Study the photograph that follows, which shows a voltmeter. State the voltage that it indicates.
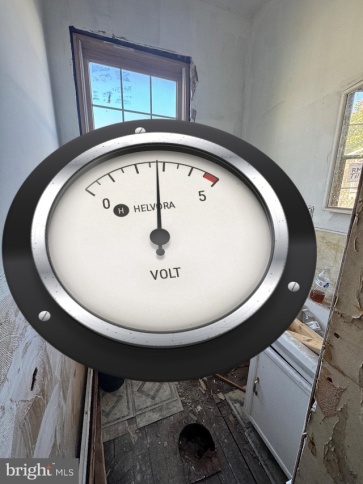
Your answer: 2.75 V
